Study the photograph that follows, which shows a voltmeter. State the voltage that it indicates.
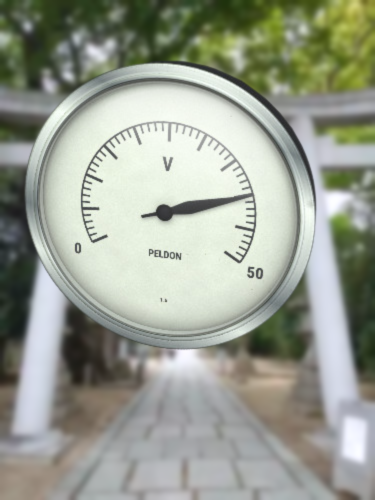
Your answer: 40 V
